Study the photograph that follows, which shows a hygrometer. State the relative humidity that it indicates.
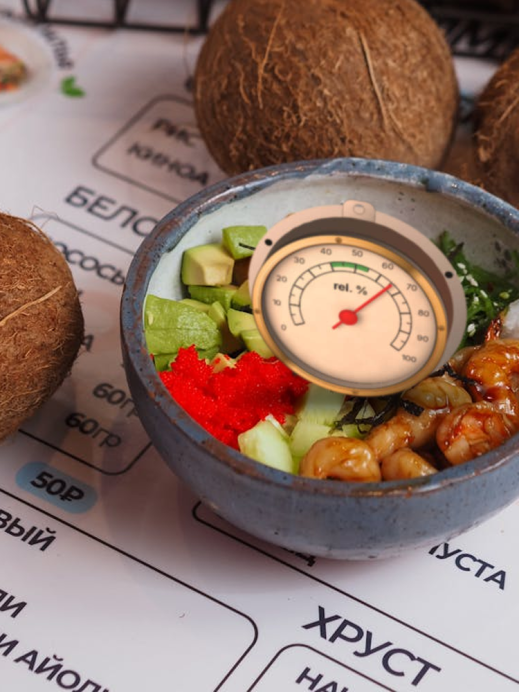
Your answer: 65 %
